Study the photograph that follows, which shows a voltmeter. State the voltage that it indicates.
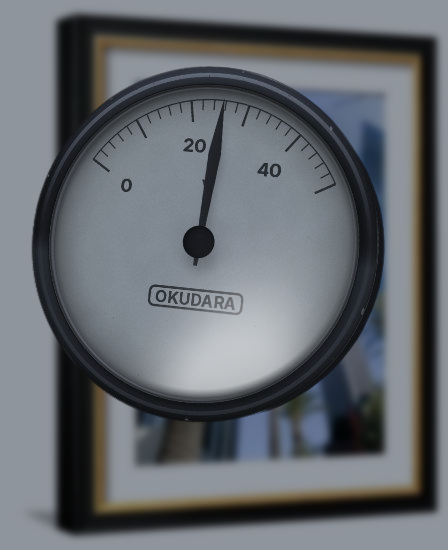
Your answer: 26 V
